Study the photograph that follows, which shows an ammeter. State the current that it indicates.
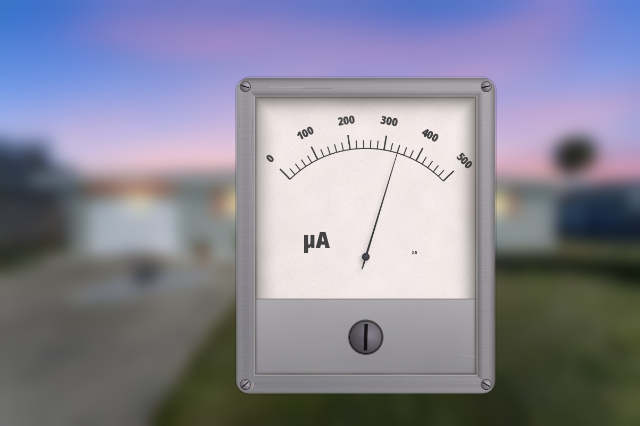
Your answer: 340 µA
